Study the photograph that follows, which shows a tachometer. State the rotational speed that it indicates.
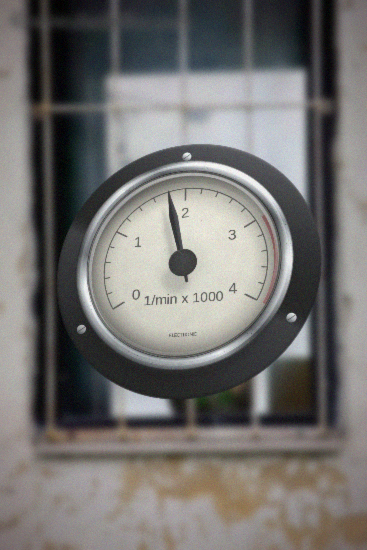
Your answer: 1800 rpm
